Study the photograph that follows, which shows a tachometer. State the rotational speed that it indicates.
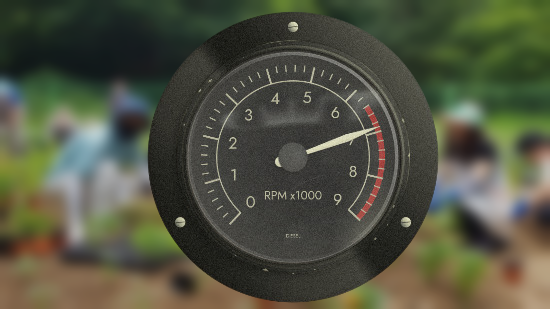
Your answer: 6900 rpm
